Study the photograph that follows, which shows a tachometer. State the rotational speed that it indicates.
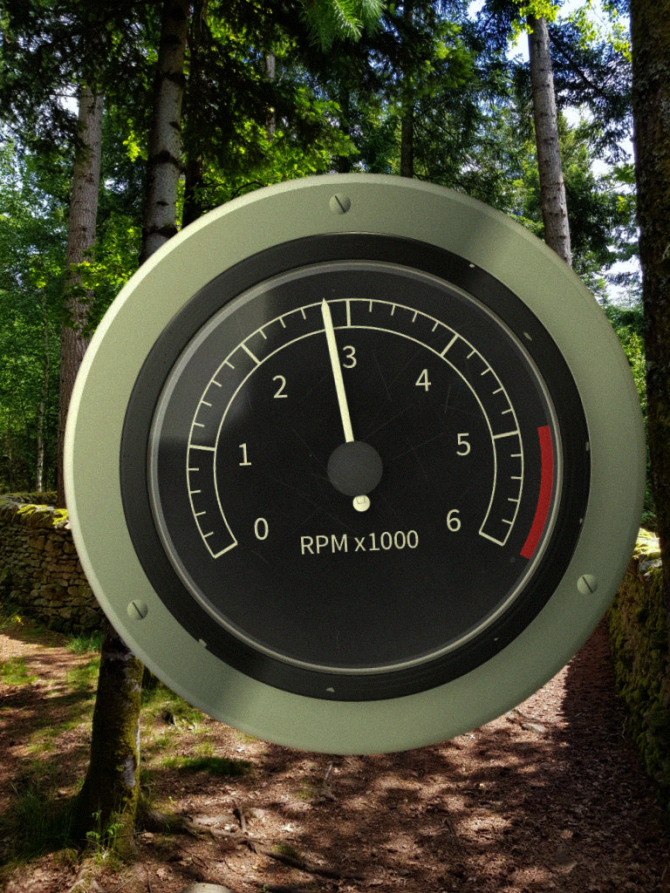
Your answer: 2800 rpm
